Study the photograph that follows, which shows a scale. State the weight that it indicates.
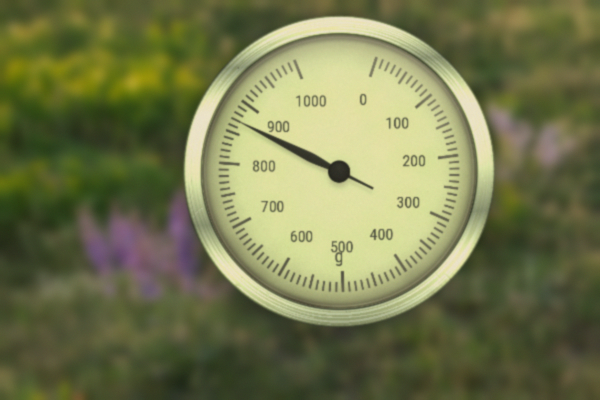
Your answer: 870 g
